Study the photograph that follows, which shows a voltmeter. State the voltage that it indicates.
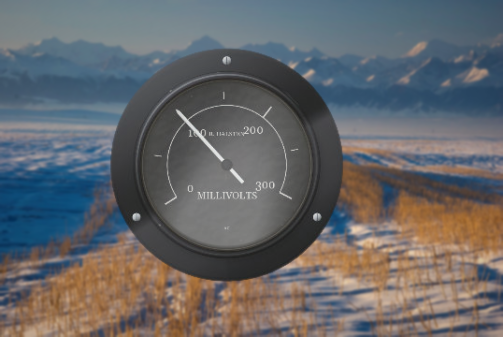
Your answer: 100 mV
